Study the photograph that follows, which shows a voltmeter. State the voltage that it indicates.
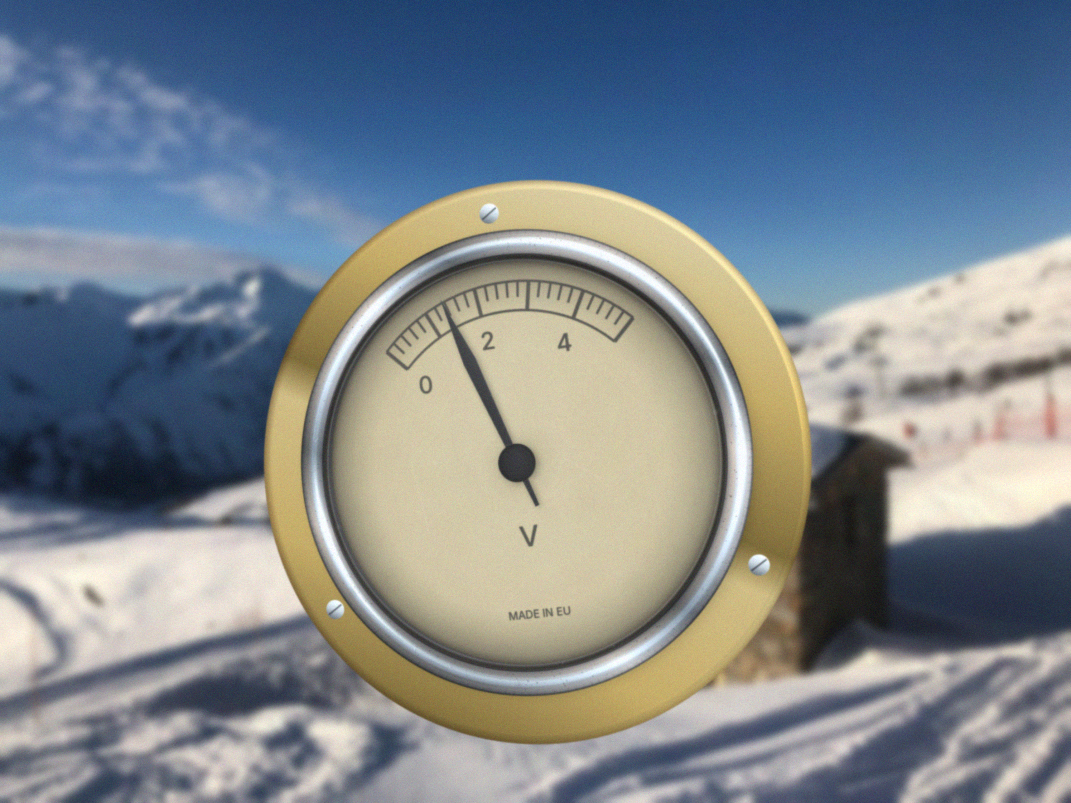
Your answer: 1.4 V
